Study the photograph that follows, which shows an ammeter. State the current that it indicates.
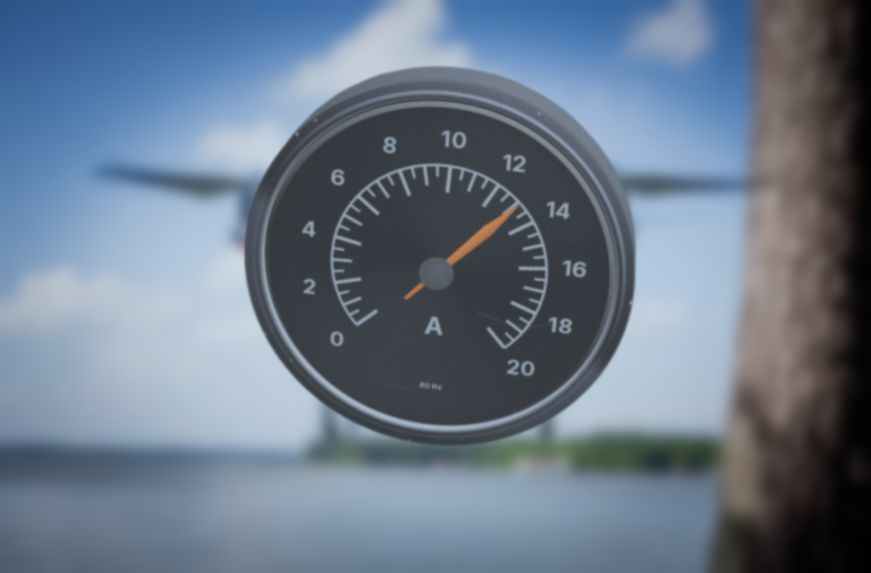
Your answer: 13 A
